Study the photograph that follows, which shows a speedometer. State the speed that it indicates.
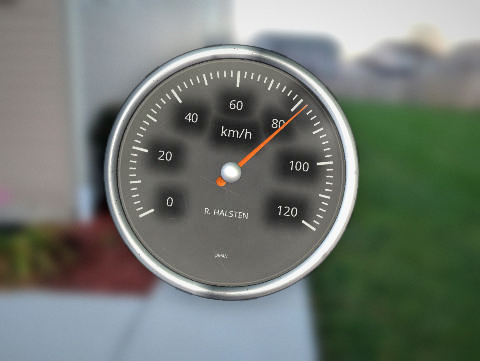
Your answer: 82 km/h
